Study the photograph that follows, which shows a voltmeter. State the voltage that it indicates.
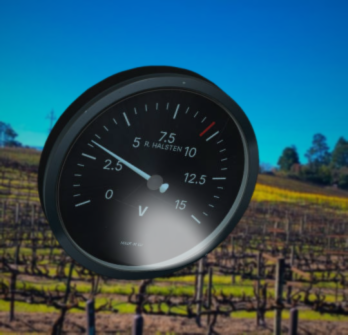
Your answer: 3.25 V
